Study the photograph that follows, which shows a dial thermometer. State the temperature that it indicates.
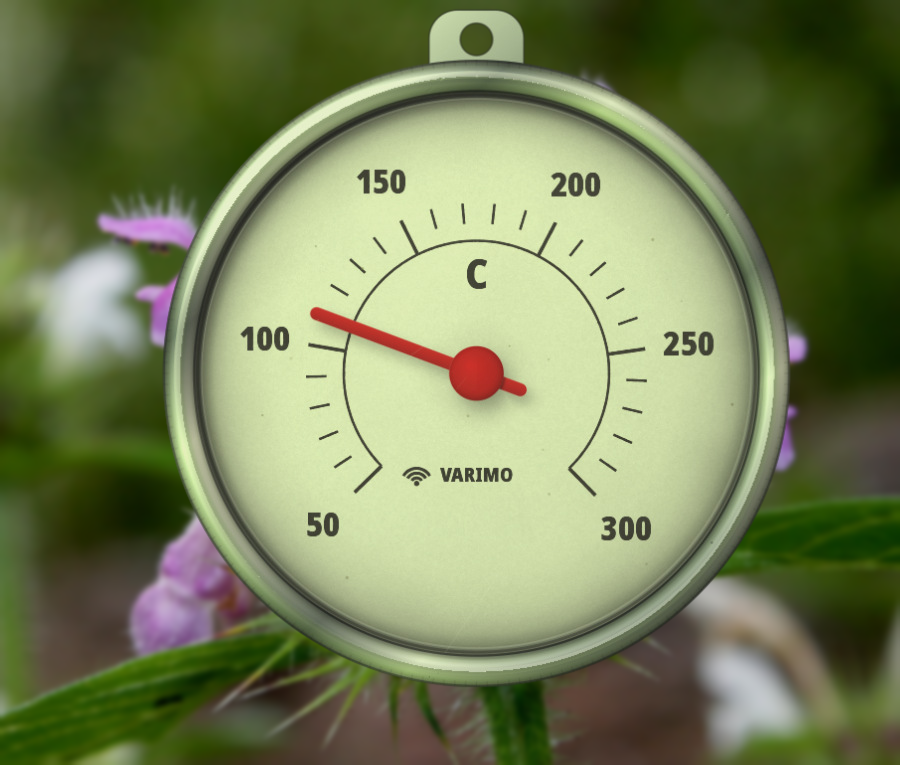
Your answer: 110 °C
